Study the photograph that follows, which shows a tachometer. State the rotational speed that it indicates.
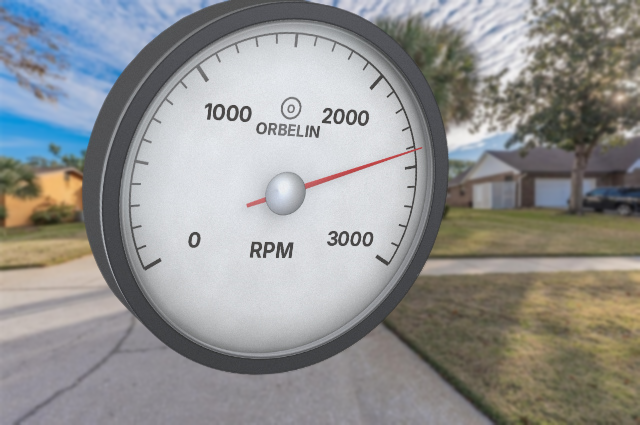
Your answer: 2400 rpm
